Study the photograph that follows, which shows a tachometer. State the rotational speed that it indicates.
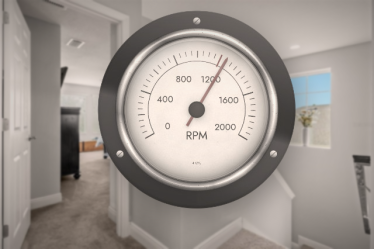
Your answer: 1250 rpm
